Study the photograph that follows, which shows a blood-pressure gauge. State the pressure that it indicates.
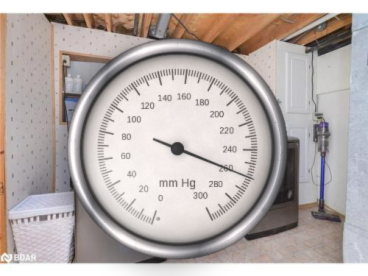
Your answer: 260 mmHg
